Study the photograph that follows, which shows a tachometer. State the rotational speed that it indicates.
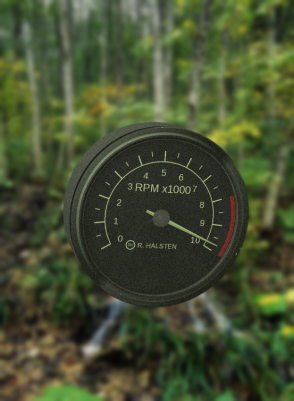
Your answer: 9750 rpm
